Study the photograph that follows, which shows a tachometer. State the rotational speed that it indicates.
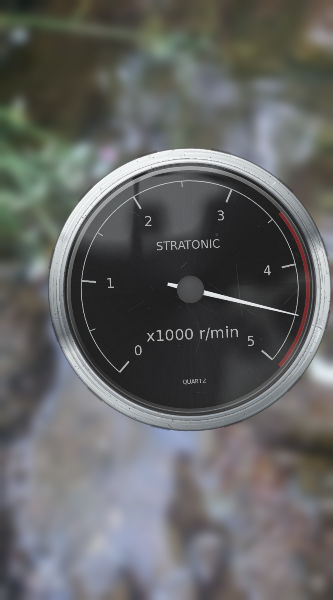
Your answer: 4500 rpm
